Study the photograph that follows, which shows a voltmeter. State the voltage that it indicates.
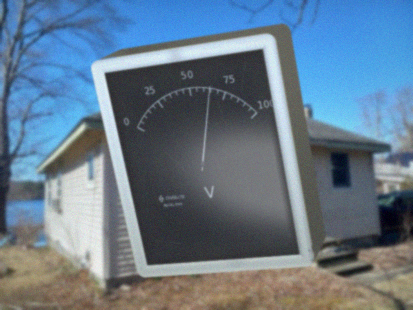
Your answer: 65 V
